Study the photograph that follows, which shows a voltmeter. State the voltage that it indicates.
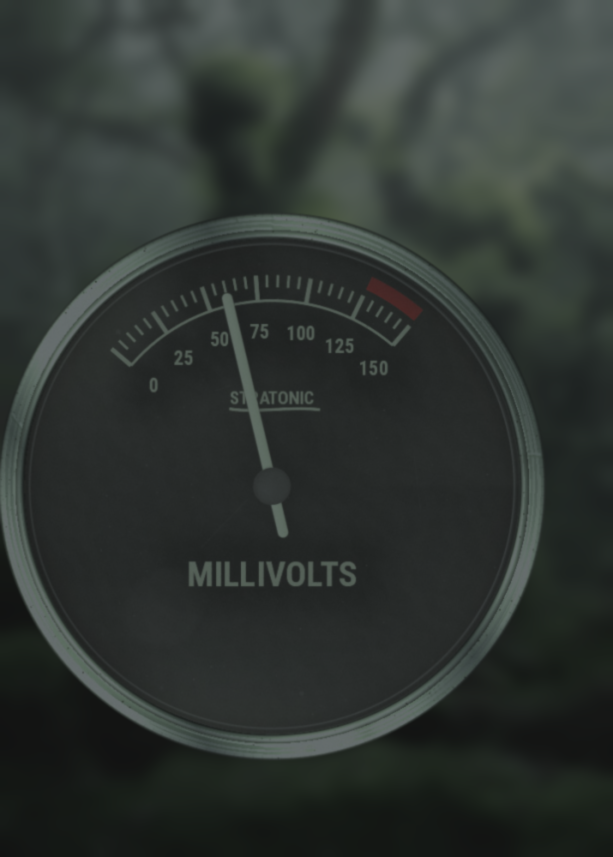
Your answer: 60 mV
